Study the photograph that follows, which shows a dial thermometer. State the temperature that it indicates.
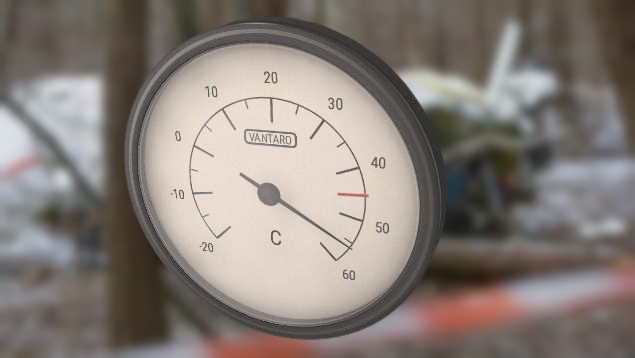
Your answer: 55 °C
